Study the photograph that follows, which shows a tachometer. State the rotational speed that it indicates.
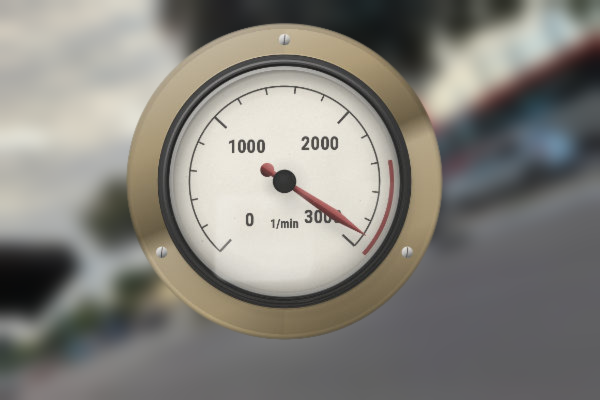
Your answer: 2900 rpm
